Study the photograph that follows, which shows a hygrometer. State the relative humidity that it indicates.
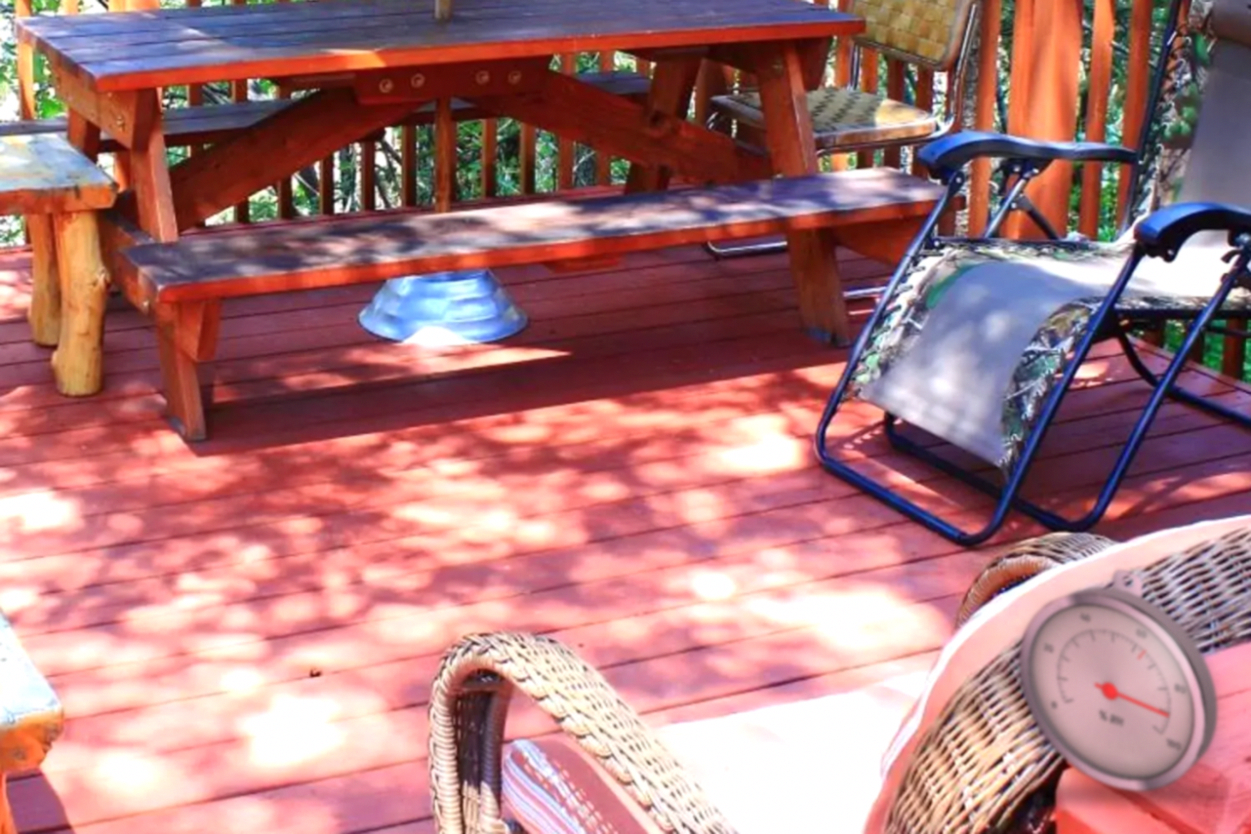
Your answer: 90 %
